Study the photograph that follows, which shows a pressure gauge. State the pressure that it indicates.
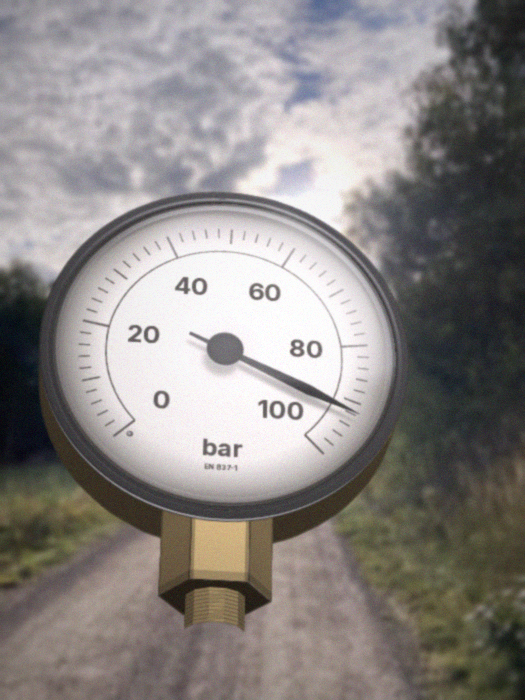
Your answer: 92 bar
